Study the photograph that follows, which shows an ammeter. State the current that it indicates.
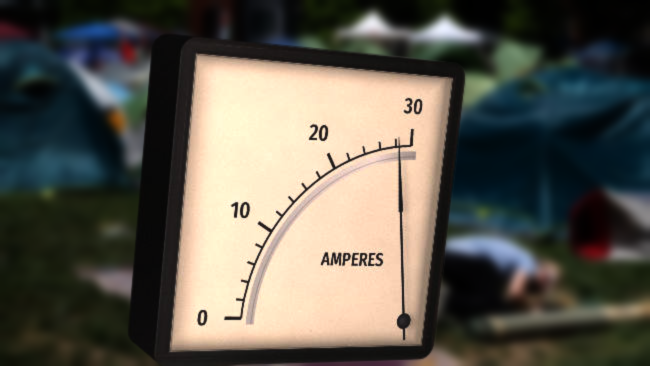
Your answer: 28 A
